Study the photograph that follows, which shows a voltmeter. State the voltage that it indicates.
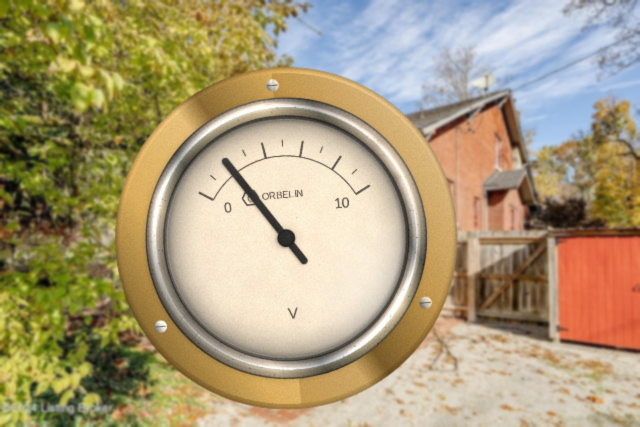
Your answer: 2 V
